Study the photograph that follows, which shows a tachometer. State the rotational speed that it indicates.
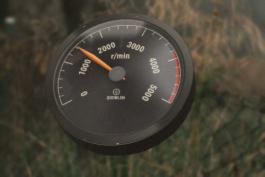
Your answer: 1400 rpm
